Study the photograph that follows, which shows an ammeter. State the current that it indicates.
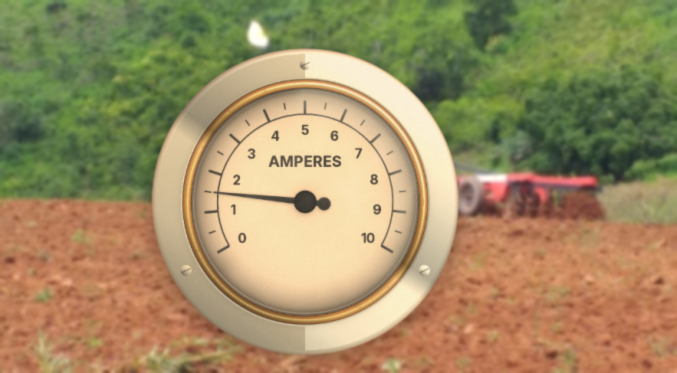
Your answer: 1.5 A
